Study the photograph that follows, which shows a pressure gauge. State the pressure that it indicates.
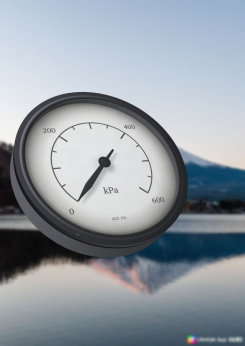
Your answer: 0 kPa
